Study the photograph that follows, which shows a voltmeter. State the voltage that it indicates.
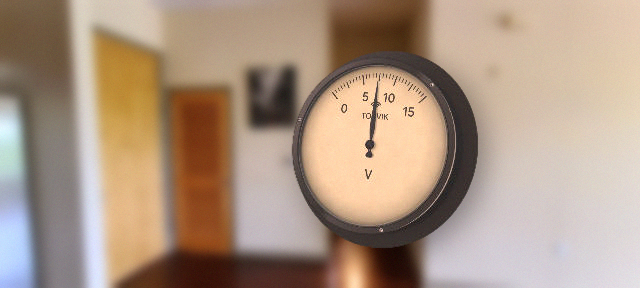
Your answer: 7.5 V
